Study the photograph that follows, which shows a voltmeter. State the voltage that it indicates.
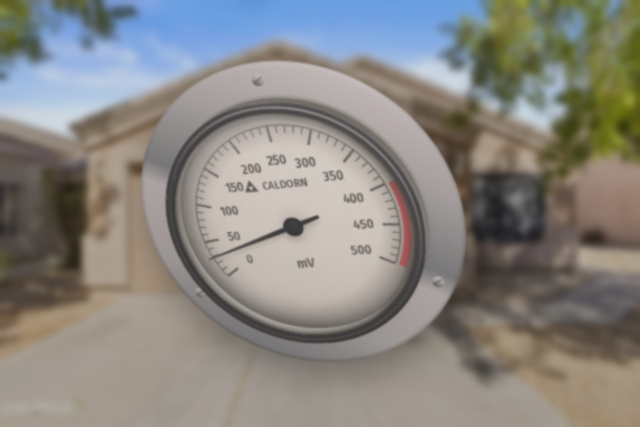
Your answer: 30 mV
